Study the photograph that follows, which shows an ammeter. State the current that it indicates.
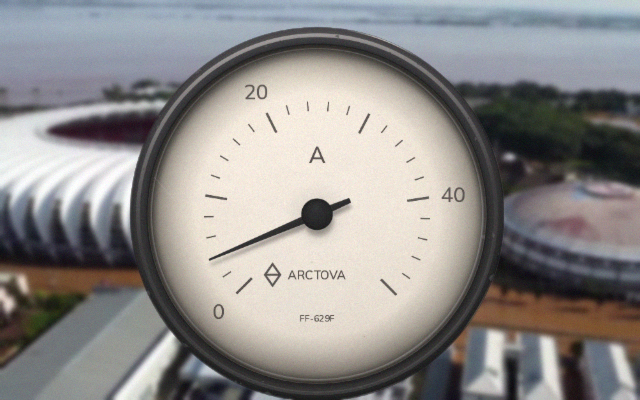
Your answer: 4 A
